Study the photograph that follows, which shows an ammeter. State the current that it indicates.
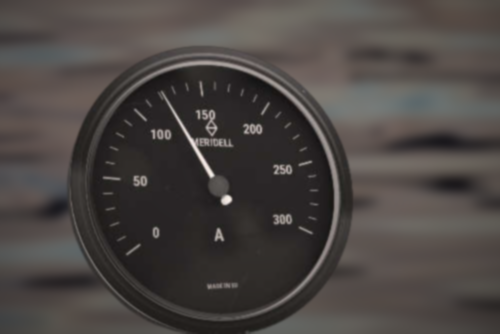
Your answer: 120 A
